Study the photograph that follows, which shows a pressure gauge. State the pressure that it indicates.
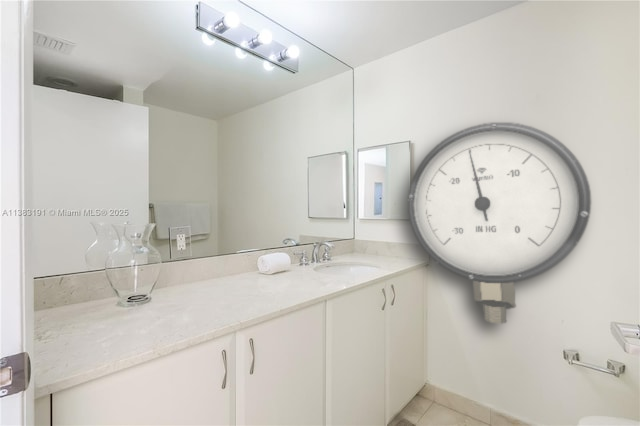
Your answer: -16 inHg
